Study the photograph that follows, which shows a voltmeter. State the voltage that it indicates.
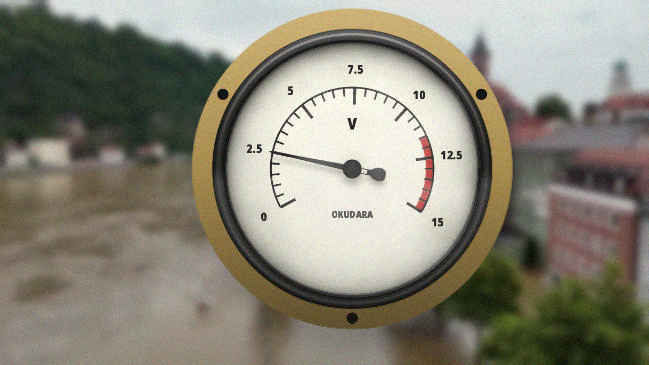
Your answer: 2.5 V
